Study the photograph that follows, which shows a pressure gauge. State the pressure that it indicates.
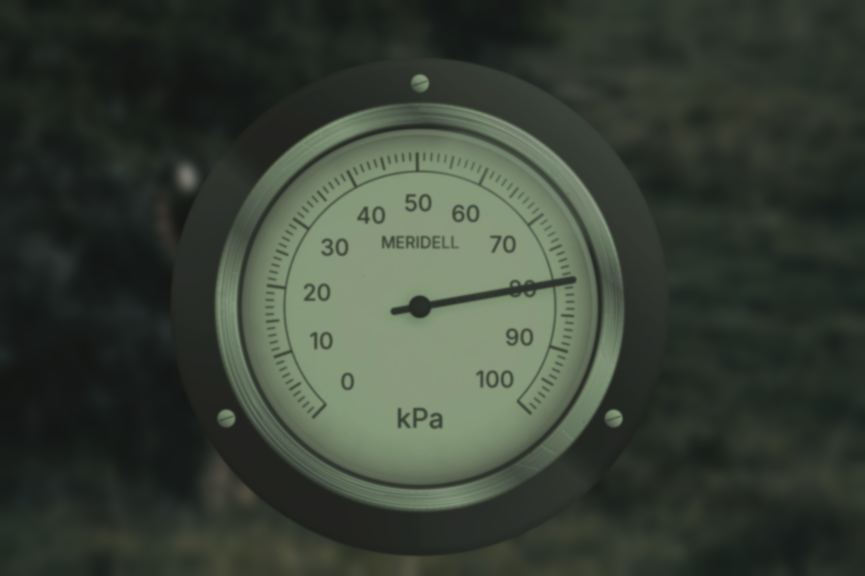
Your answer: 80 kPa
